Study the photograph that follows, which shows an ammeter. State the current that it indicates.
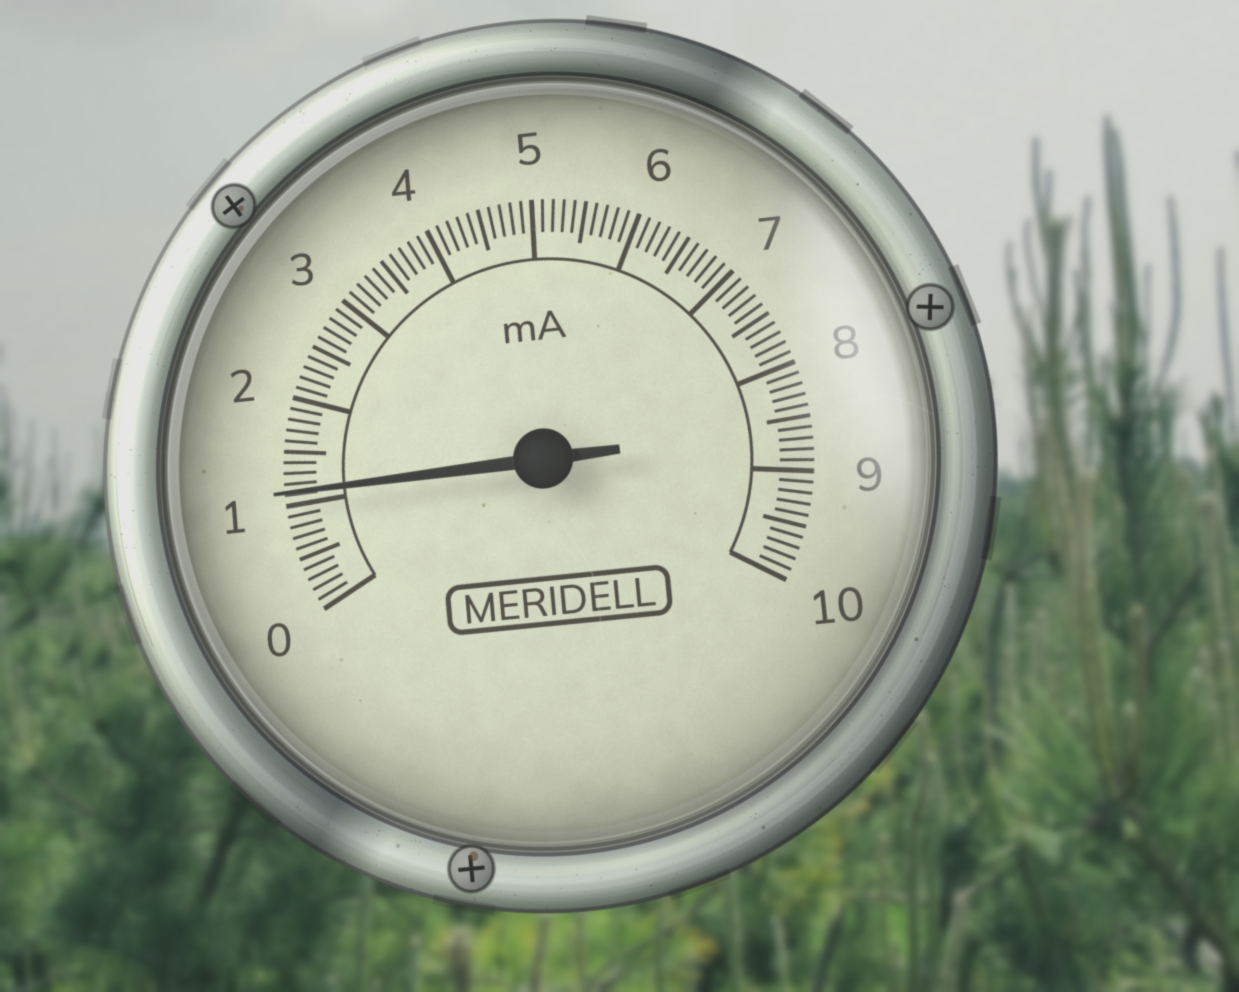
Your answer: 1.1 mA
